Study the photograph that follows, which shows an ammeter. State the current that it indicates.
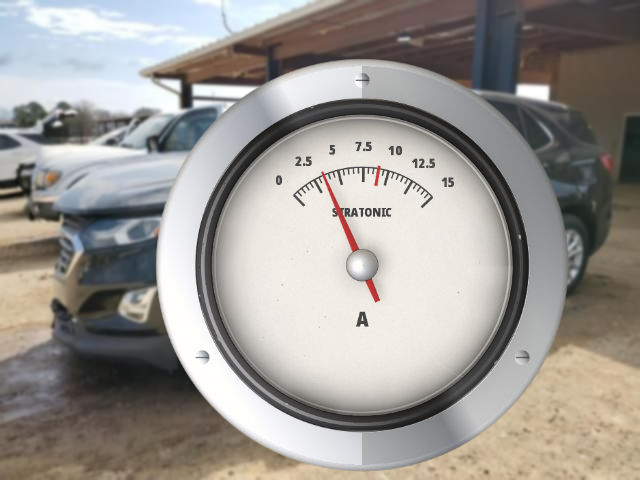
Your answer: 3.5 A
